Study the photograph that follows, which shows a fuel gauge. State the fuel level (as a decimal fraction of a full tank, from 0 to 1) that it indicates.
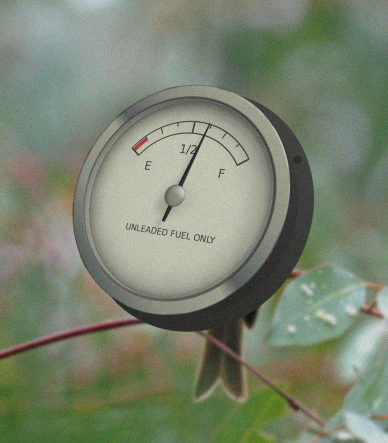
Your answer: 0.625
